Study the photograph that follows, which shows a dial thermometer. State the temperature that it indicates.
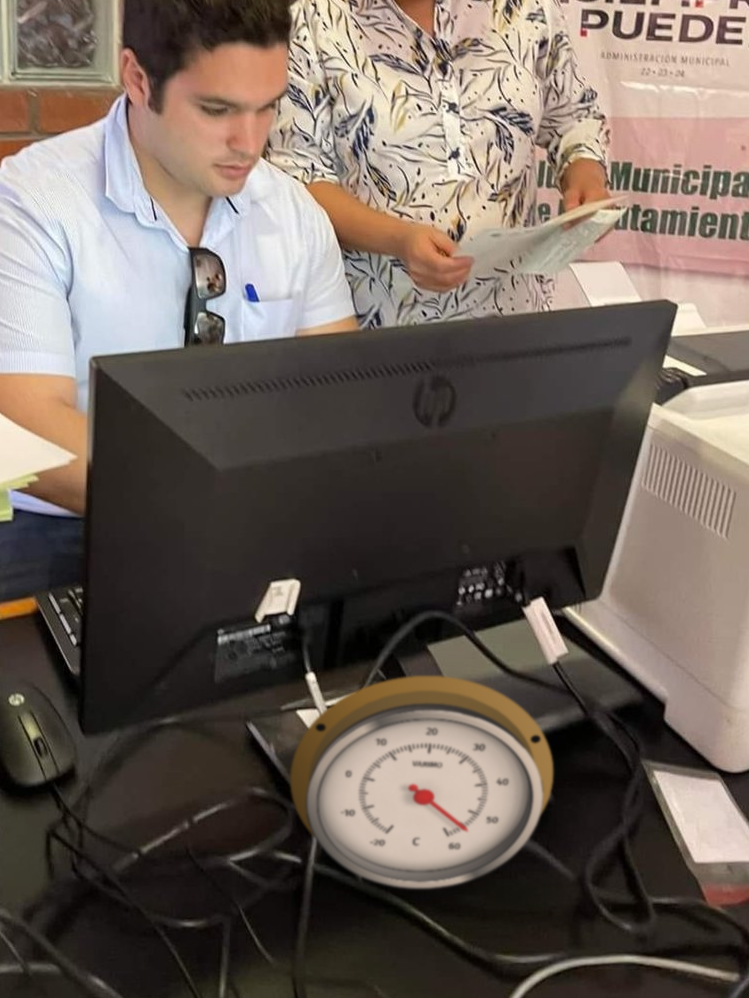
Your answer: 55 °C
